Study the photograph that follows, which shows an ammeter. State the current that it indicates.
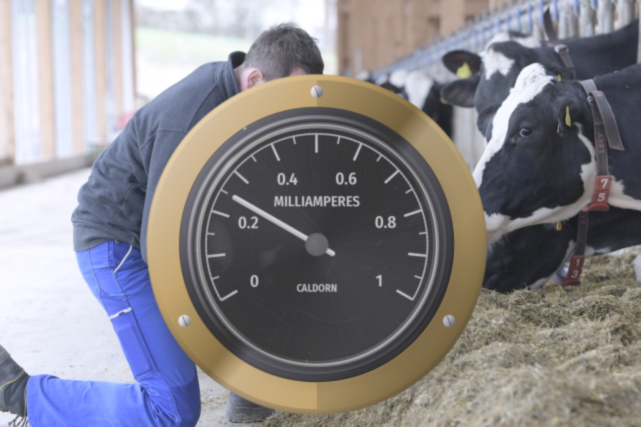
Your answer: 0.25 mA
